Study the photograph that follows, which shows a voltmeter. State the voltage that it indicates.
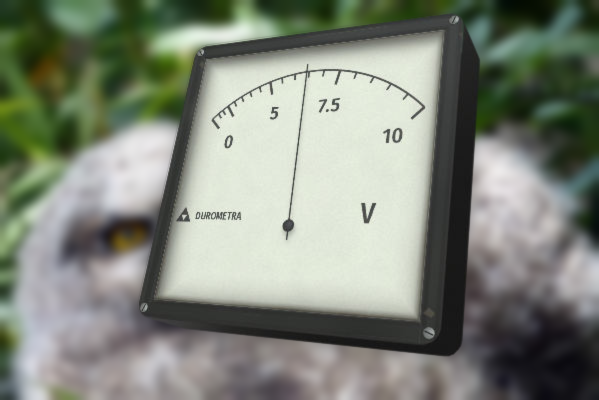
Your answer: 6.5 V
